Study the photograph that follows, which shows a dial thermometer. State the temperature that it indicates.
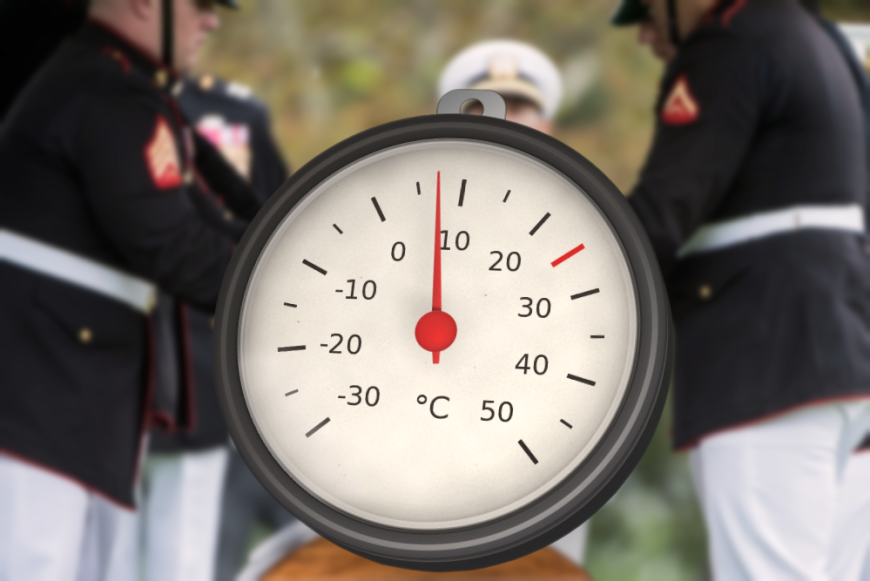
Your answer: 7.5 °C
